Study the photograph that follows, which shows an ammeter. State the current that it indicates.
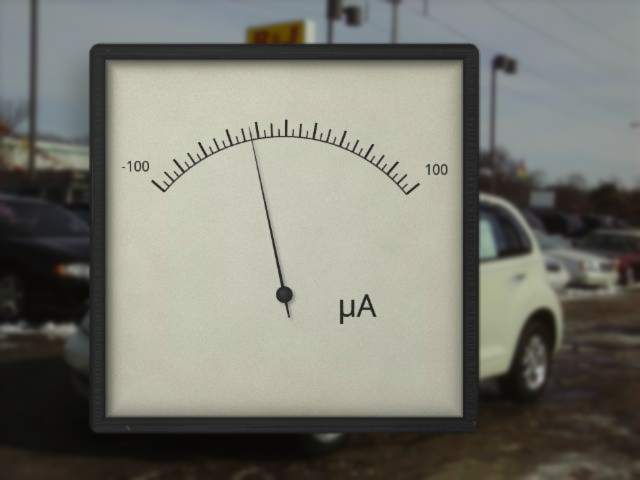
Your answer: -25 µA
